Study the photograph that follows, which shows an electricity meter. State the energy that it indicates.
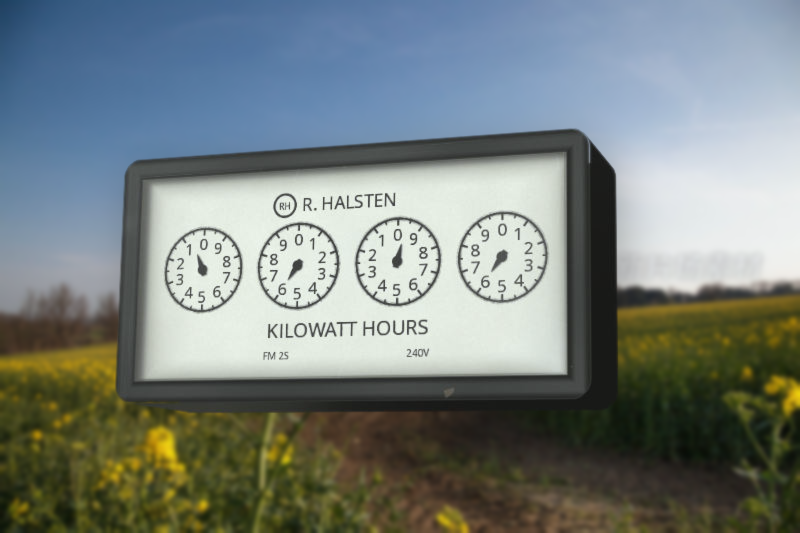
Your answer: 596 kWh
